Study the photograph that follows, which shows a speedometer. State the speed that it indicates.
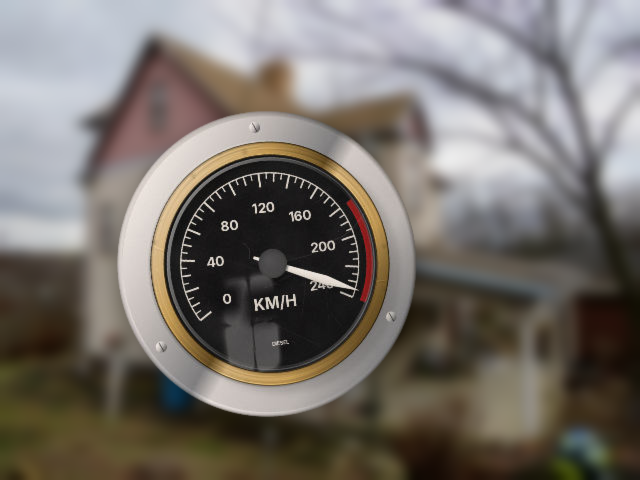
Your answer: 235 km/h
